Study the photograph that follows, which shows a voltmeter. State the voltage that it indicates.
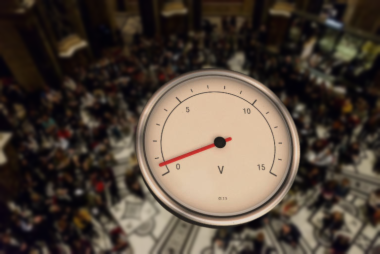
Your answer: 0.5 V
